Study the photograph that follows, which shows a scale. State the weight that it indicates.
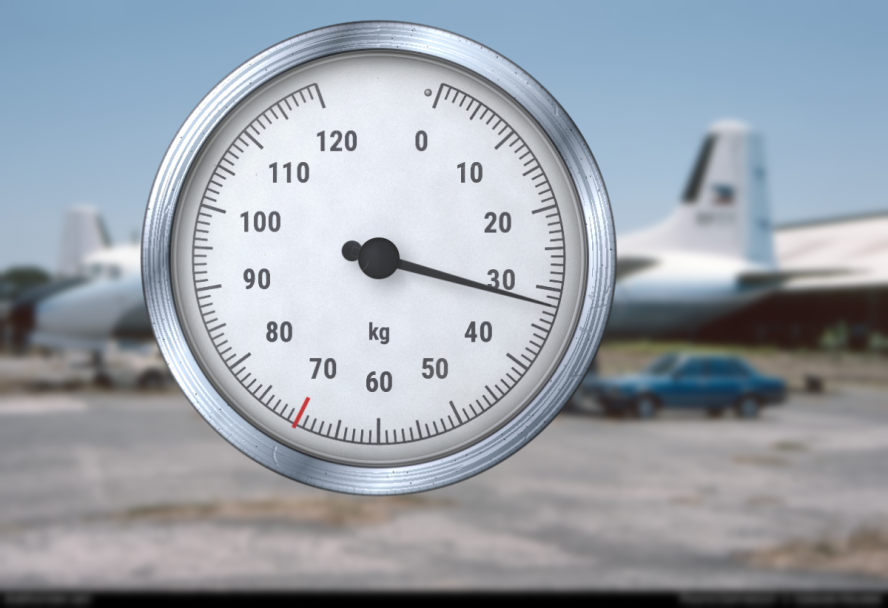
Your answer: 32 kg
